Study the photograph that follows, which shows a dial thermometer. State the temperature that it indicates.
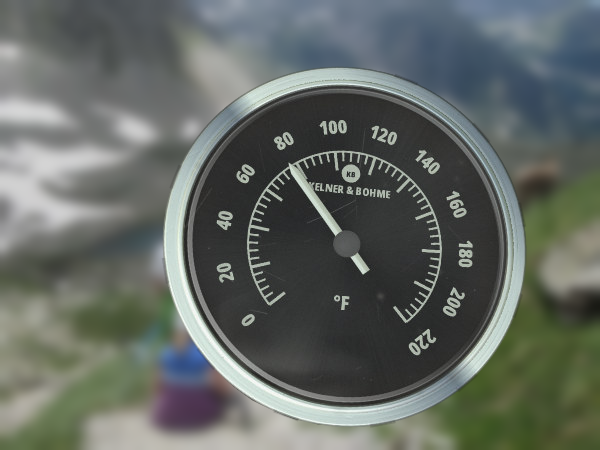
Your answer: 76 °F
